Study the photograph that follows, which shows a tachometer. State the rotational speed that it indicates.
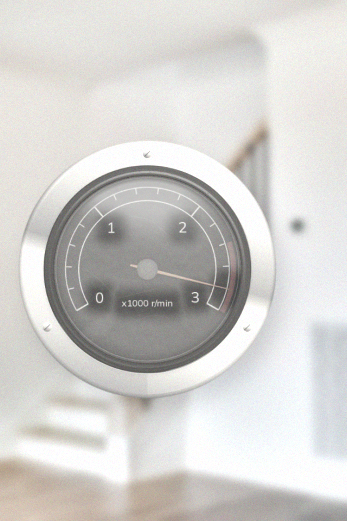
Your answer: 2800 rpm
